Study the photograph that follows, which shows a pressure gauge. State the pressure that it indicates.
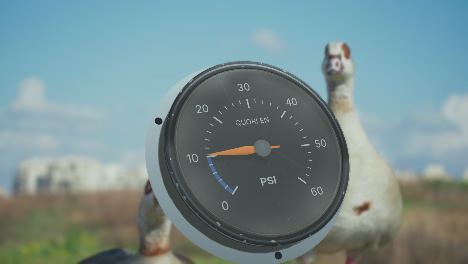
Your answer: 10 psi
